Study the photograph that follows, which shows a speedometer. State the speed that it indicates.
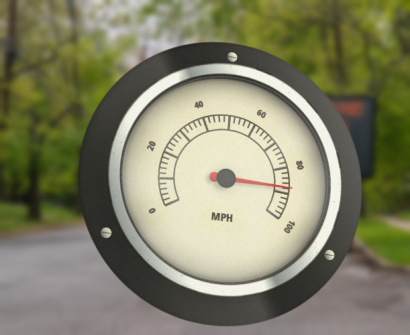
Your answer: 88 mph
